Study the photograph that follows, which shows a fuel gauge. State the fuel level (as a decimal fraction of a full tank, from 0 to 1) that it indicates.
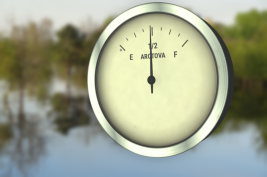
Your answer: 0.5
